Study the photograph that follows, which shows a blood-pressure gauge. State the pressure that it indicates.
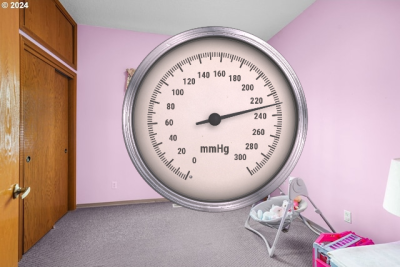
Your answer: 230 mmHg
